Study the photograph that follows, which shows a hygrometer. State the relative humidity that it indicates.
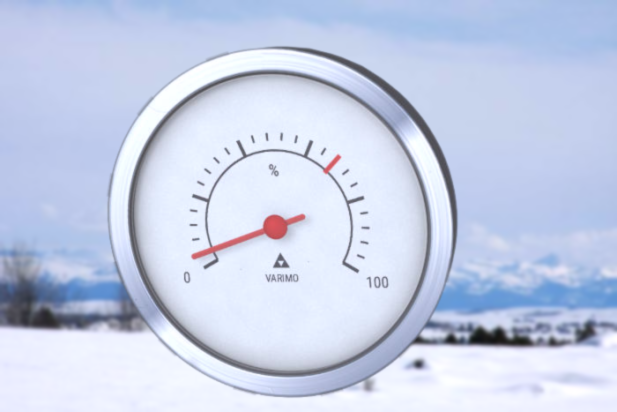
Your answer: 4 %
